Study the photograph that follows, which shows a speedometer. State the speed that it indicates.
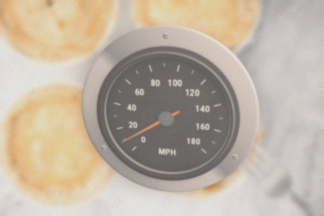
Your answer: 10 mph
